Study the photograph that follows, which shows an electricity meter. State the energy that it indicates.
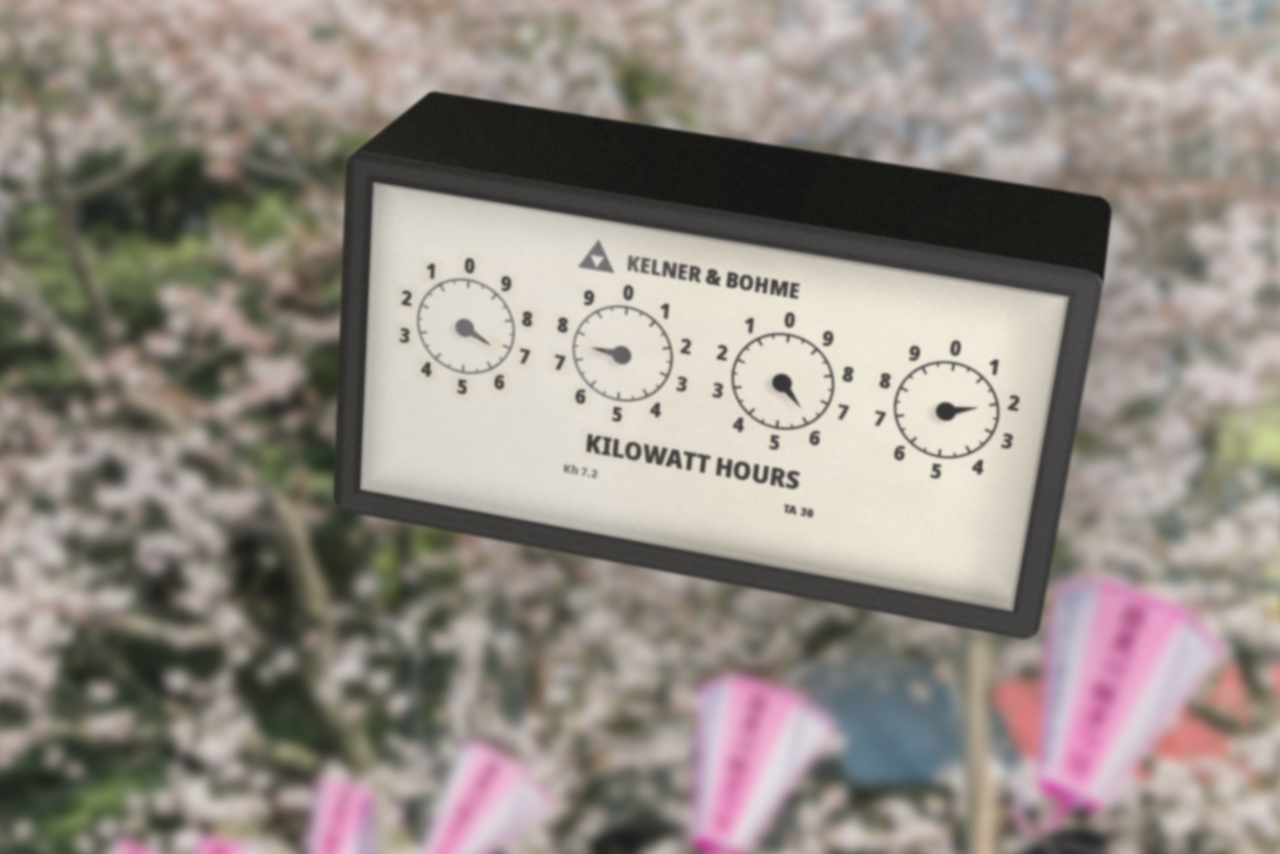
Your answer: 6762 kWh
